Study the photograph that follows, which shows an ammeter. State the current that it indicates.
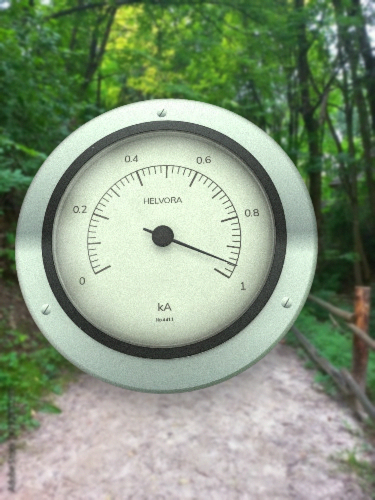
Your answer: 0.96 kA
